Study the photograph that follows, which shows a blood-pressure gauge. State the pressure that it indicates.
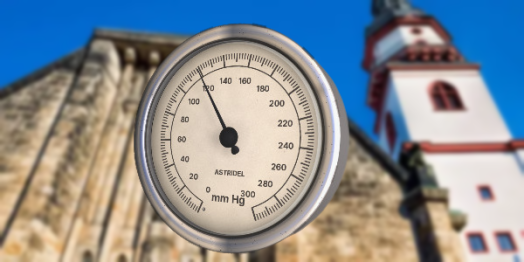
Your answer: 120 mmHg
